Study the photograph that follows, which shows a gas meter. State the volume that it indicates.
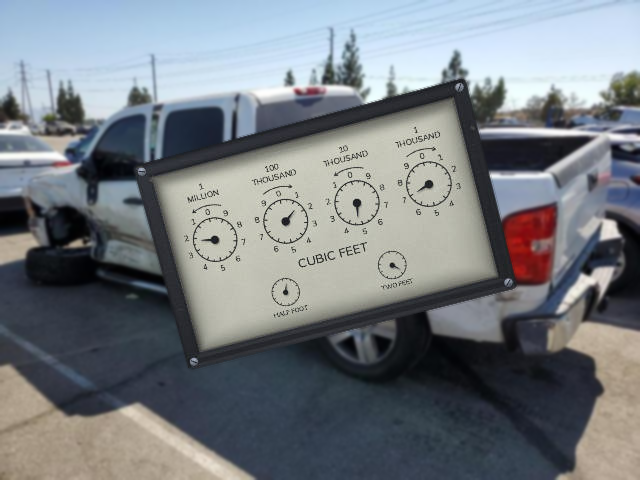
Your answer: 214700 ft³
